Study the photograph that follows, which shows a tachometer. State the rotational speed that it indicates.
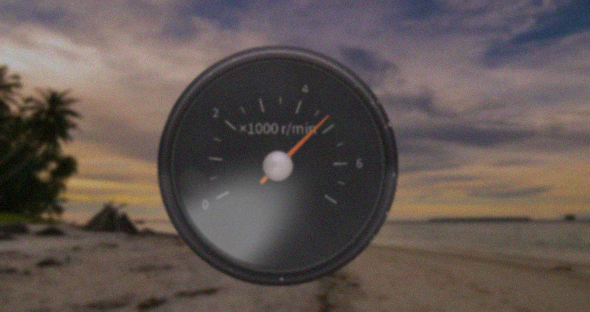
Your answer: 4750 rpm
